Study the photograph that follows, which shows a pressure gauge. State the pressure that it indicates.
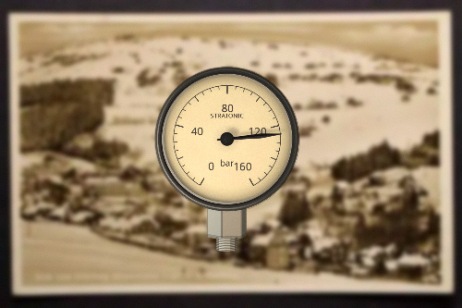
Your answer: 125 bar
